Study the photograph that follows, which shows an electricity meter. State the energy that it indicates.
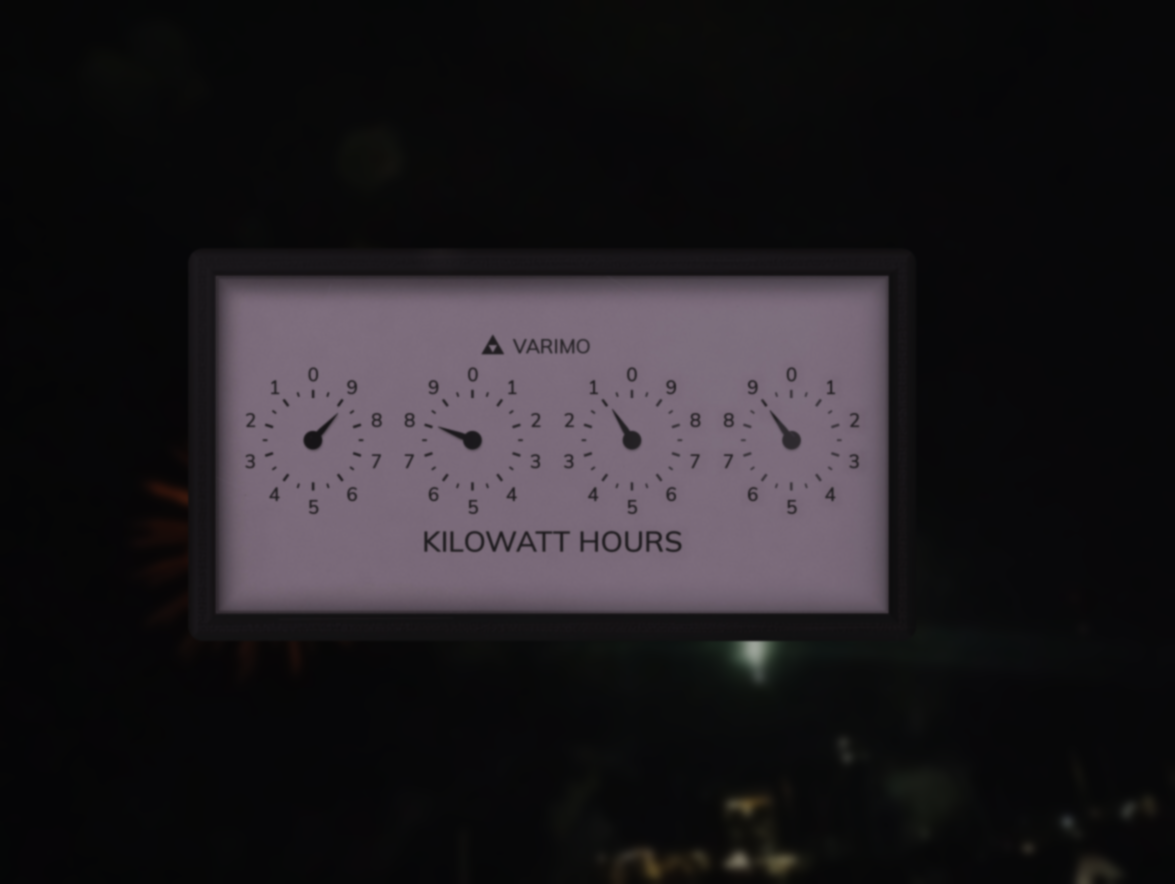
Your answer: 8809 kWh
